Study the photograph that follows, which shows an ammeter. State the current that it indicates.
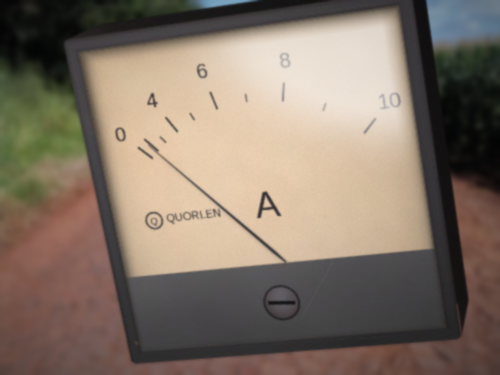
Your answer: 2 A
